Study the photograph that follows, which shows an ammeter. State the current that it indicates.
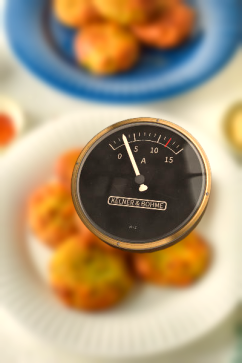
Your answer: 3 A
